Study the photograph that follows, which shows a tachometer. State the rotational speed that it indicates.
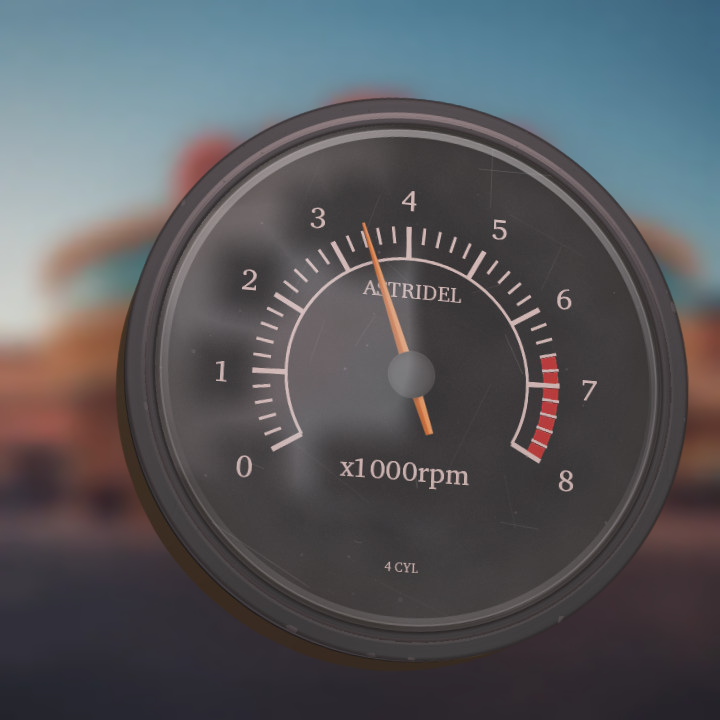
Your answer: 3400 rpm
